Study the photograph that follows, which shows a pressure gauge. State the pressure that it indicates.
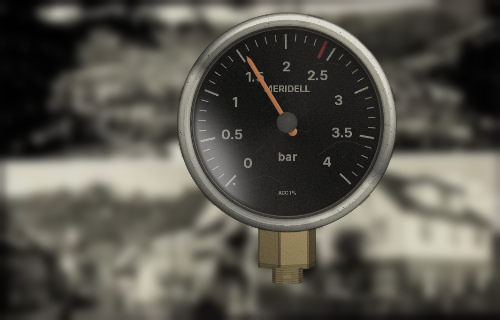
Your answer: 1.55 bar
